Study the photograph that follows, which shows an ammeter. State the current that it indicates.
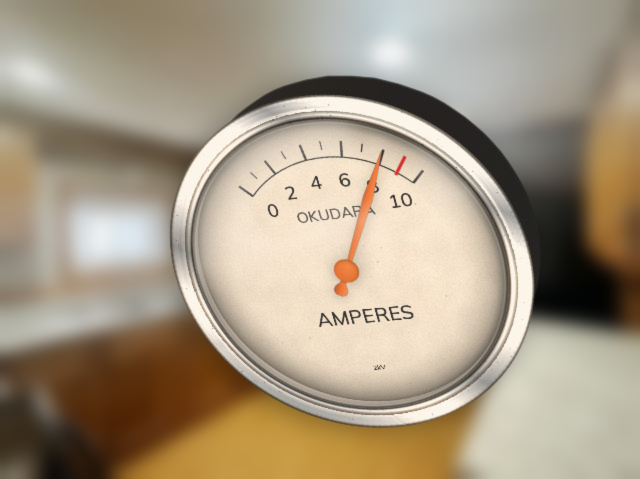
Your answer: 8 A
